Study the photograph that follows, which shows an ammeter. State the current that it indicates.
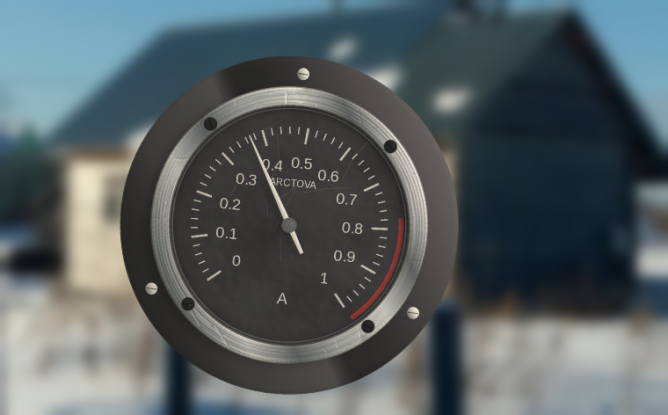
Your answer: 0.37 A
